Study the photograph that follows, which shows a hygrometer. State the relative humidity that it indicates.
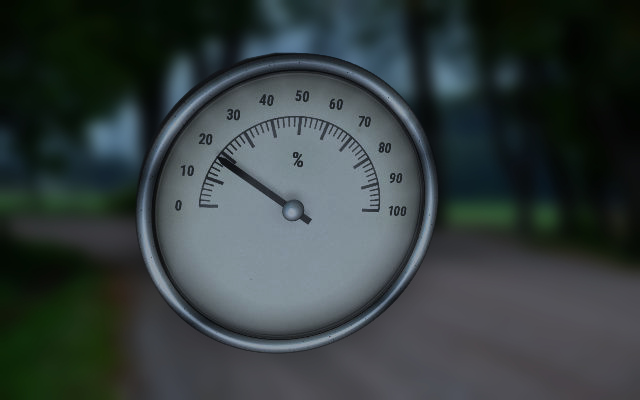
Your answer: 18 %
